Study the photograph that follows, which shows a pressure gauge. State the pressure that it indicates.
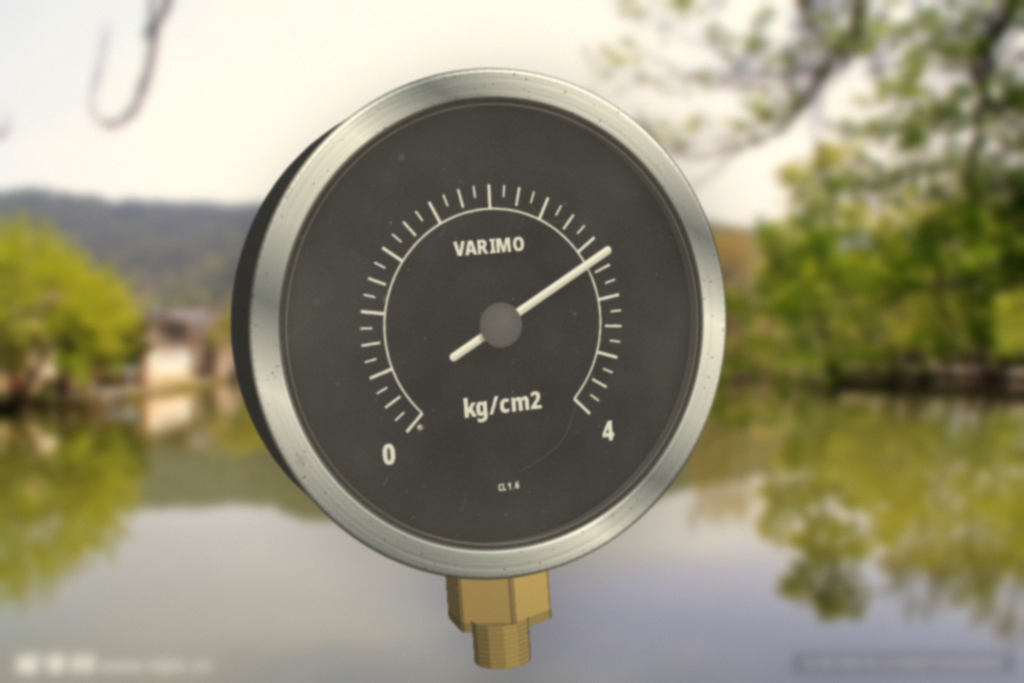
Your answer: 2.9 kg/cm²
